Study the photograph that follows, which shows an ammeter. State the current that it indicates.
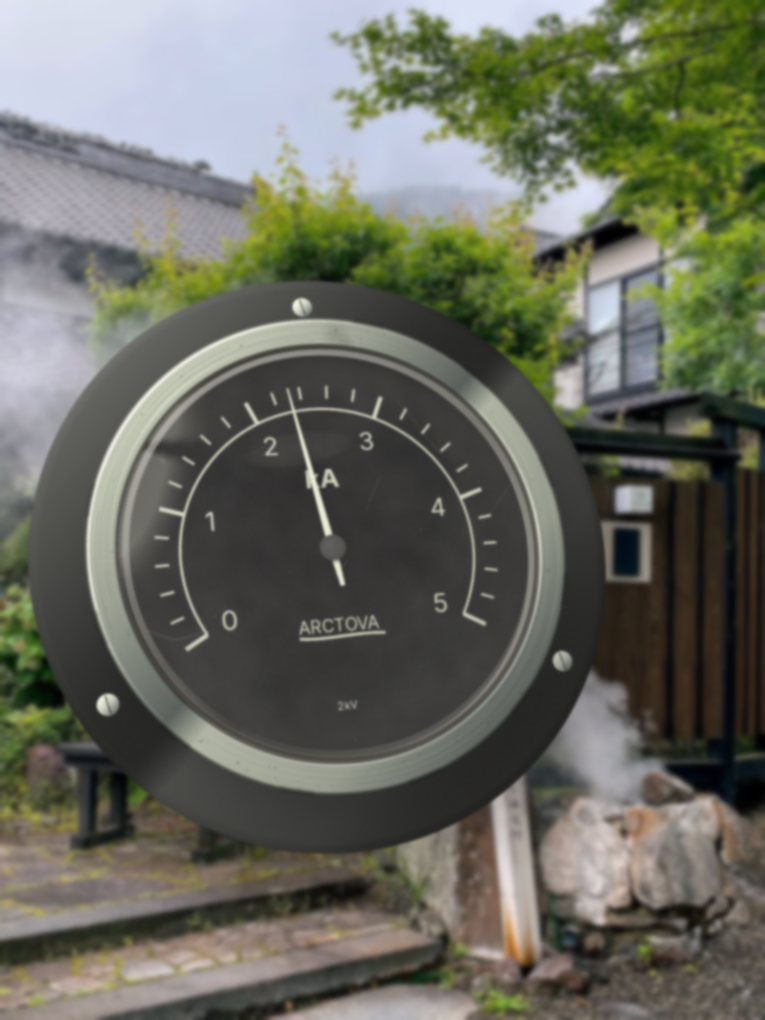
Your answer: 2.3 kA
